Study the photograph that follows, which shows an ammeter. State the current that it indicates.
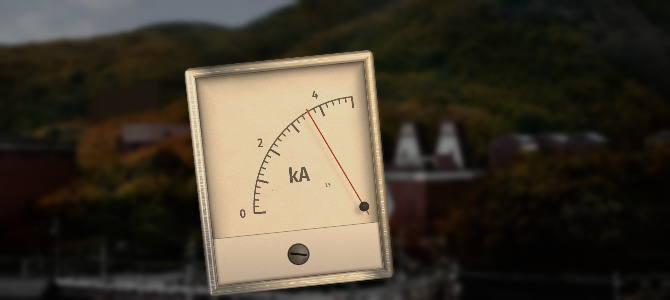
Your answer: 3.6 kA
